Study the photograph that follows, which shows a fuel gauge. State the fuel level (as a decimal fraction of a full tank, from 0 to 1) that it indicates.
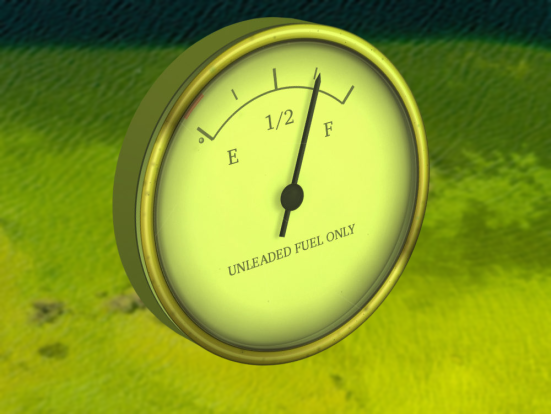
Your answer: 0.75
